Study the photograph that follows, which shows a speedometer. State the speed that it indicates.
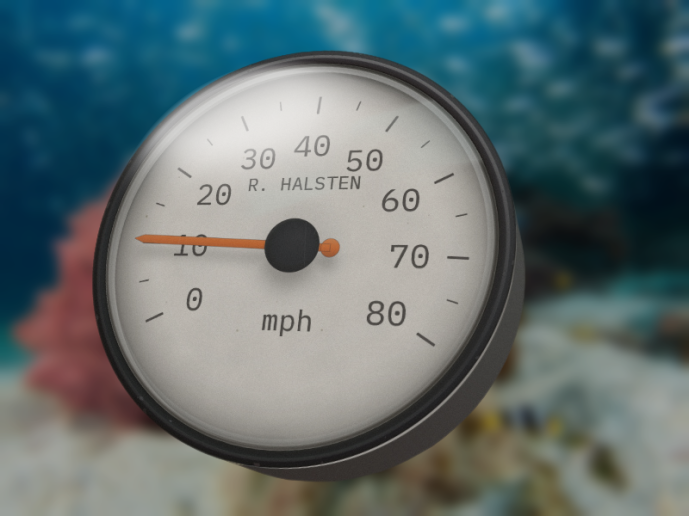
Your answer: 10 mph
